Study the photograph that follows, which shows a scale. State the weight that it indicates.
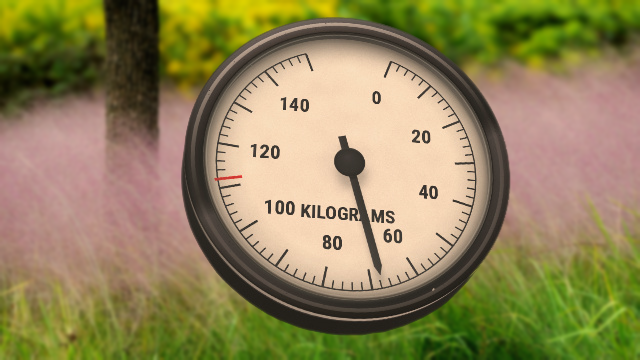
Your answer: 68 kg
